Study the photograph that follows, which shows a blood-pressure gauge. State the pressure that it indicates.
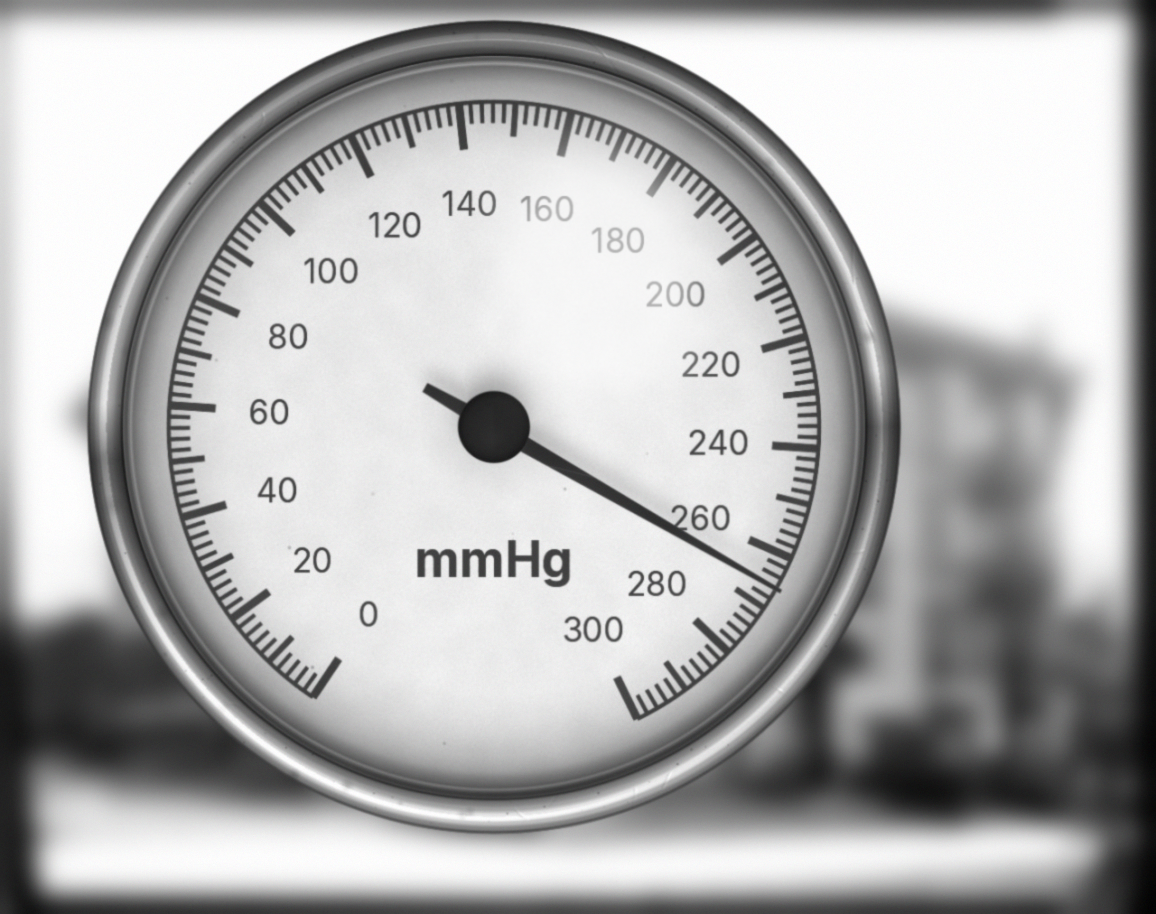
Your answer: 266 mmHg
